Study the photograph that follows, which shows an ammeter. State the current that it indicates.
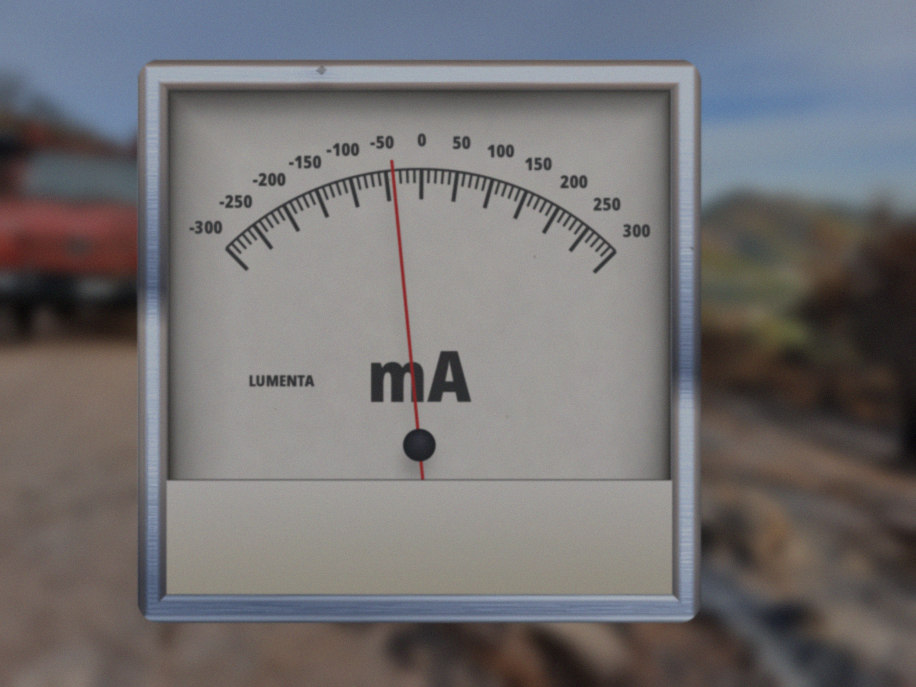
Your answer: -40 mA
